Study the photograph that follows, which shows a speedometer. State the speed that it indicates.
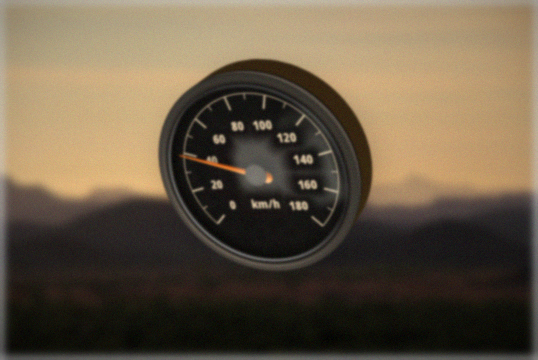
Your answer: 40 km/h
